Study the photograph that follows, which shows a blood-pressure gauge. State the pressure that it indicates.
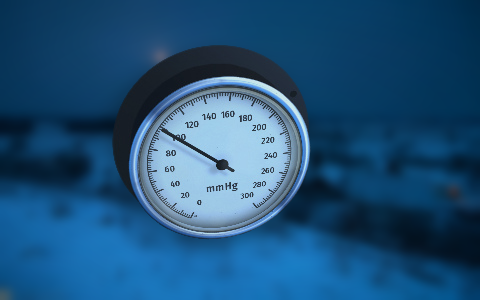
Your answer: 100 mmHg
